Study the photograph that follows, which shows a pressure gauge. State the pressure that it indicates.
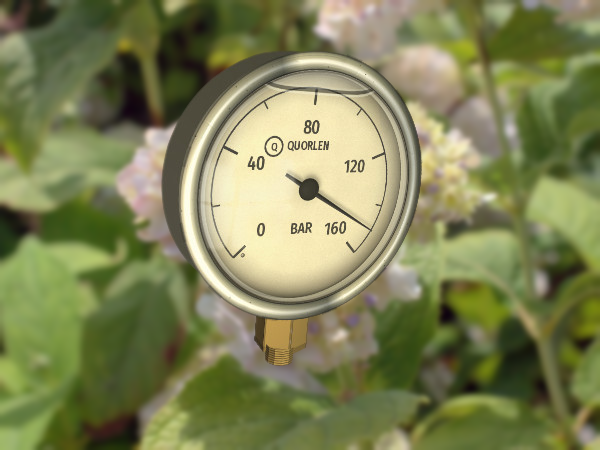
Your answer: 150 bar
